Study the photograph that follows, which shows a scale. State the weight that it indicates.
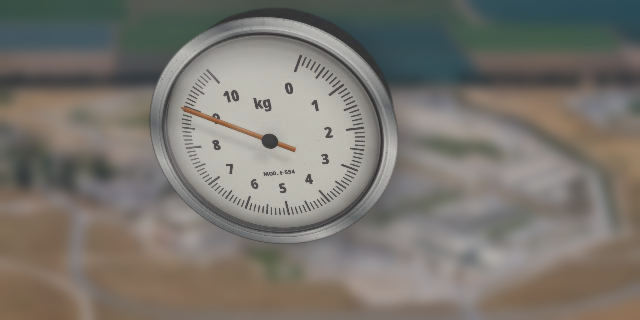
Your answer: 9 kg
